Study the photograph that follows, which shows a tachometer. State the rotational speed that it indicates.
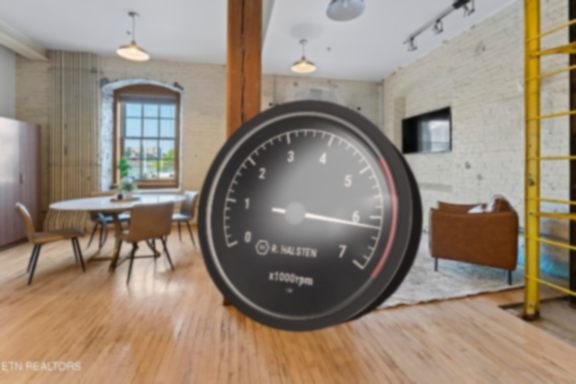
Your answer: 6200 rpm
